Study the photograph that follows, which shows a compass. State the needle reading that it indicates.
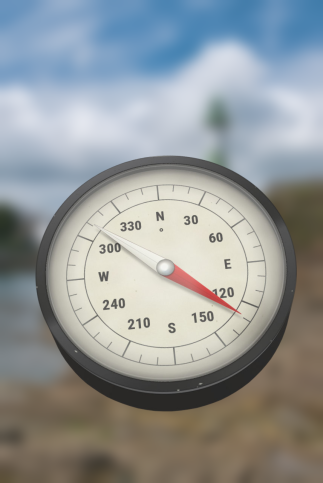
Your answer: 130 °
